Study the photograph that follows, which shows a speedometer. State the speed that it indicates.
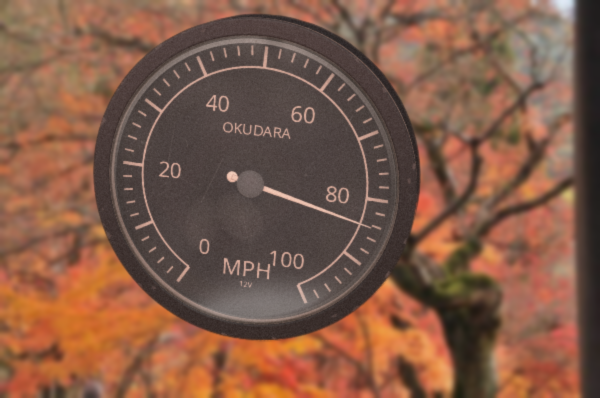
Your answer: 84 mph
